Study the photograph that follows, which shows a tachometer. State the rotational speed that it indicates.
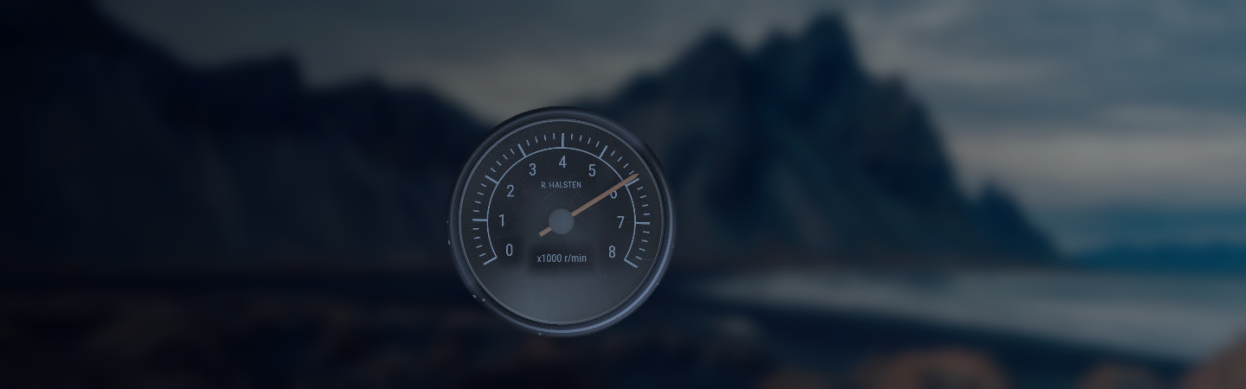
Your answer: 5900 rpm
